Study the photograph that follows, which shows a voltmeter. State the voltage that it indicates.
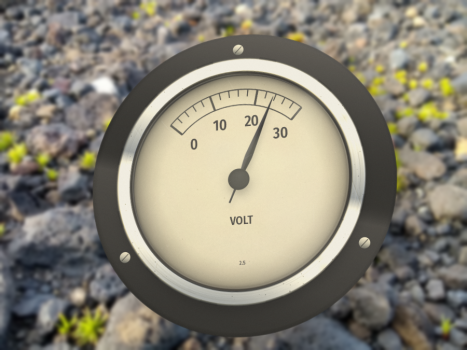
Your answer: 24 V
